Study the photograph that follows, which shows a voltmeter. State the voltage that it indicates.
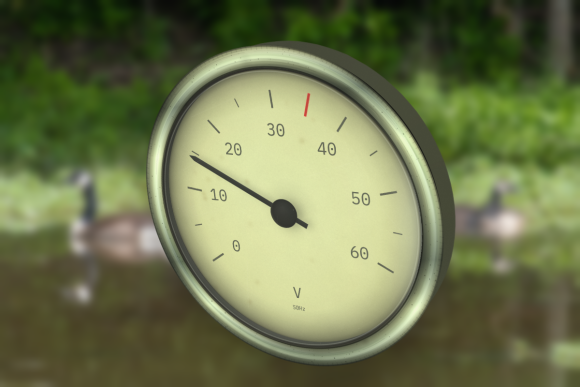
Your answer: 15 V
